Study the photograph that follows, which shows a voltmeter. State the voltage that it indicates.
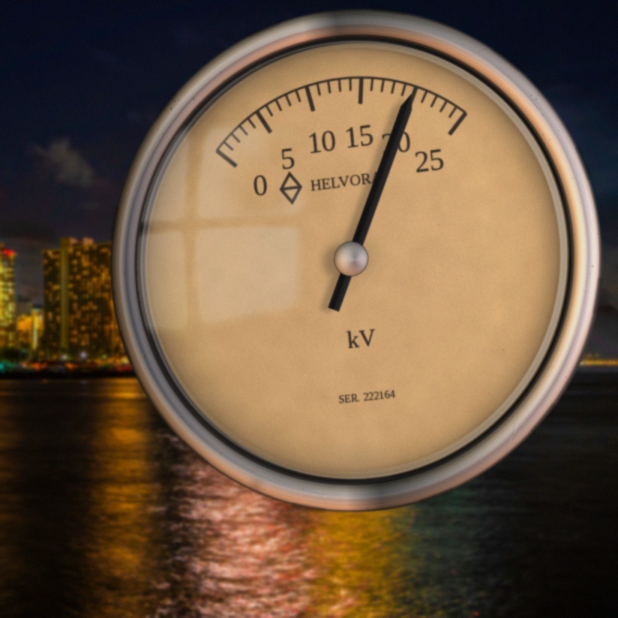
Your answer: 20 kV
